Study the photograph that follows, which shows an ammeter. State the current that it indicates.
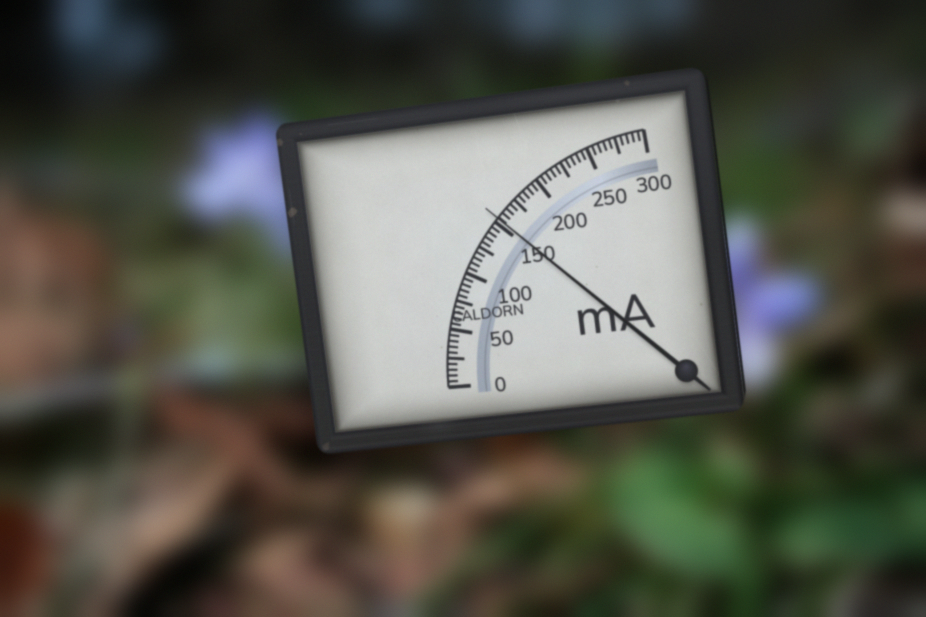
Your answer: 155 mA
